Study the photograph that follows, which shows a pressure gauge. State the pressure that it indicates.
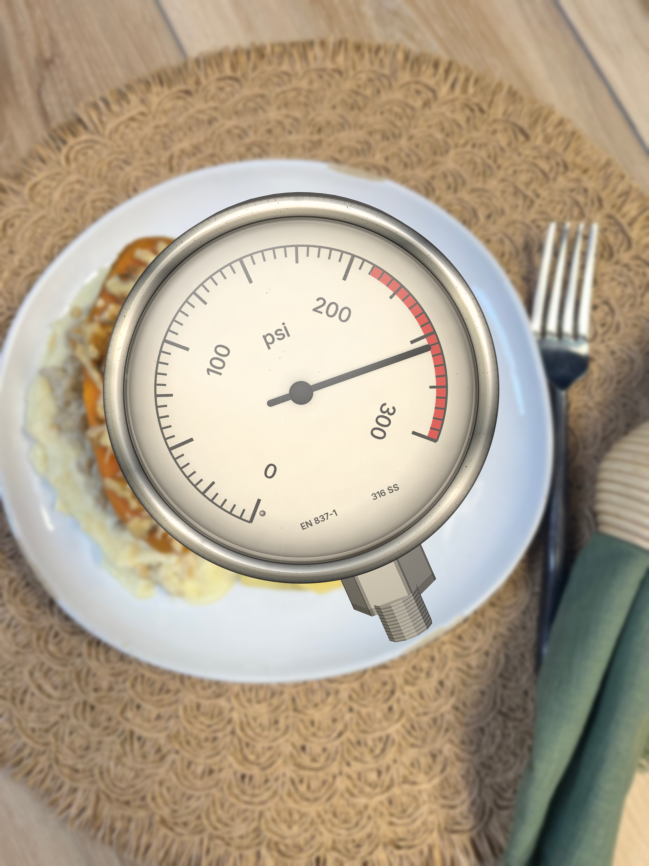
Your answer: 255 psi
